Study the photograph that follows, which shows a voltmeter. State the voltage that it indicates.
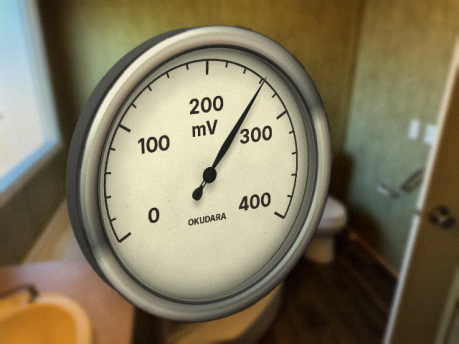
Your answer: 260 mV
